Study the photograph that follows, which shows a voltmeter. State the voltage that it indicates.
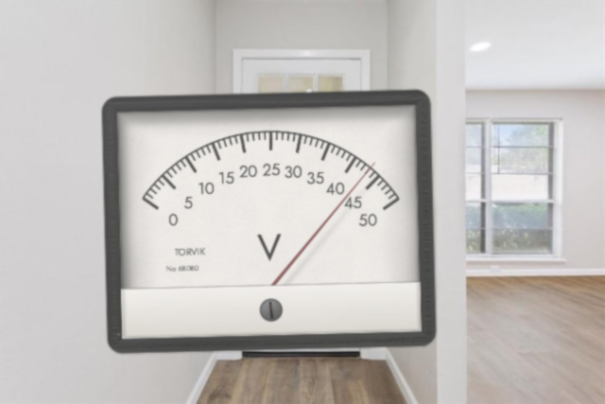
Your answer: 43 V
